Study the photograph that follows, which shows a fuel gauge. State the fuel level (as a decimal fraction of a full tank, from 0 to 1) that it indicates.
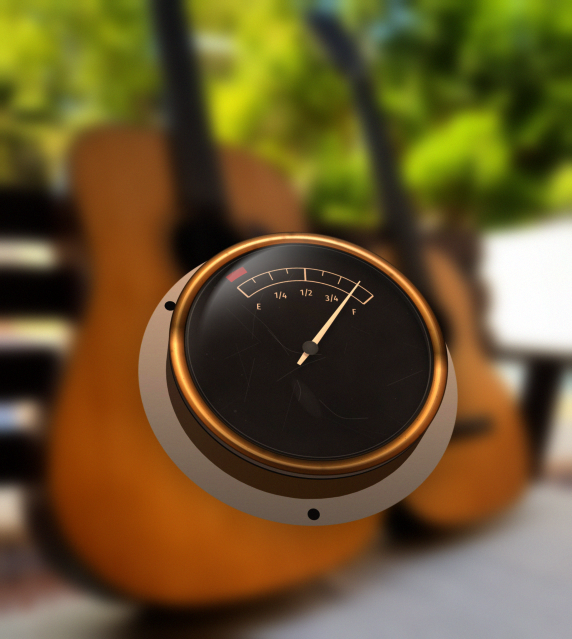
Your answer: 0.875
